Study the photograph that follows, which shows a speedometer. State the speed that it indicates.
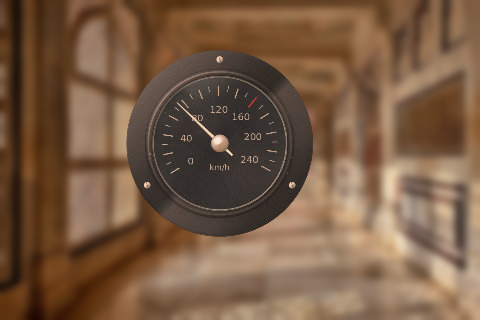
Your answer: 75 km/h
